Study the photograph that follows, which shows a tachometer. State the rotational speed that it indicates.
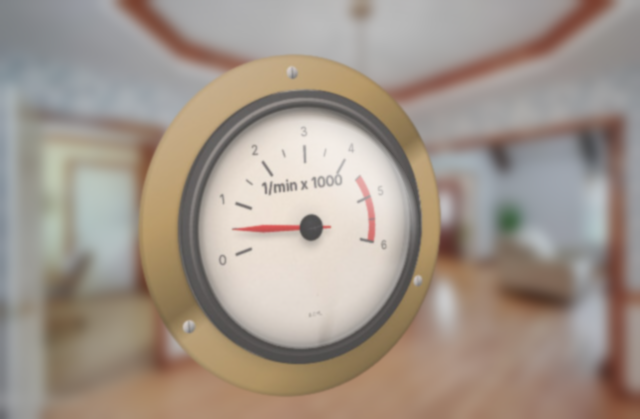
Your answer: 500 rpm
